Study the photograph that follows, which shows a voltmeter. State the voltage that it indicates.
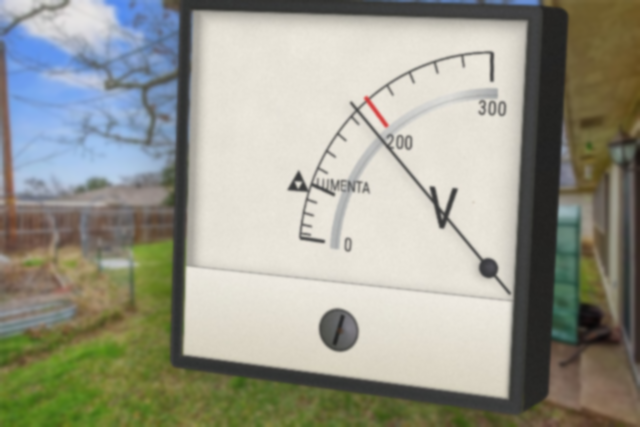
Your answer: 190 V
